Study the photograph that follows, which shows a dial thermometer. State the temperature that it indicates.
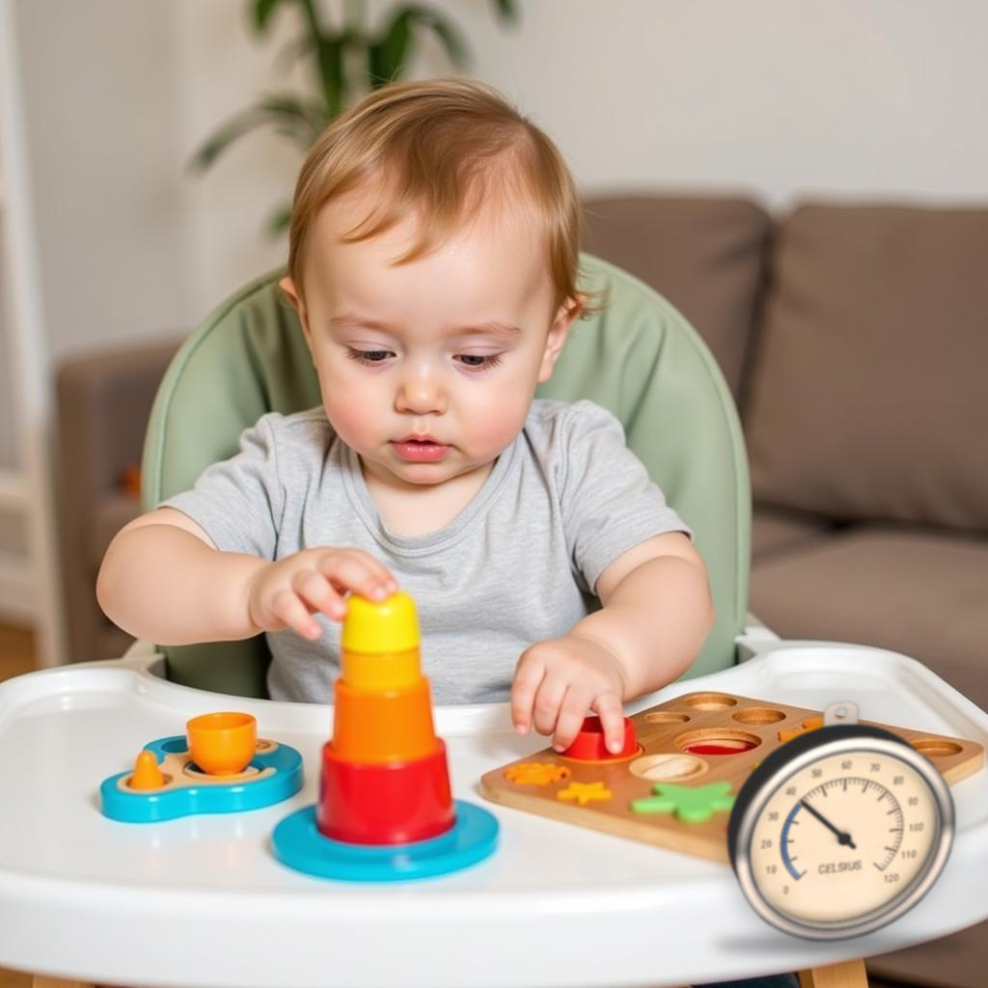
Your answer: 40 °C
